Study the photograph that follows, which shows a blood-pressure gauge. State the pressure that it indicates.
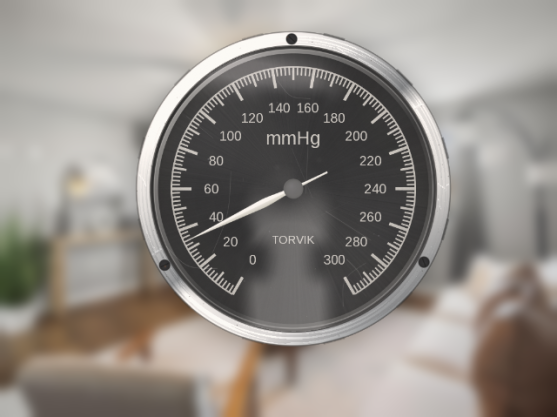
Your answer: 34 mmHg
